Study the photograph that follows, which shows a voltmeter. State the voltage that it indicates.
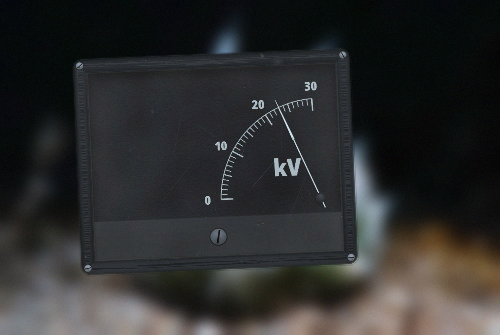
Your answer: 23 kV
